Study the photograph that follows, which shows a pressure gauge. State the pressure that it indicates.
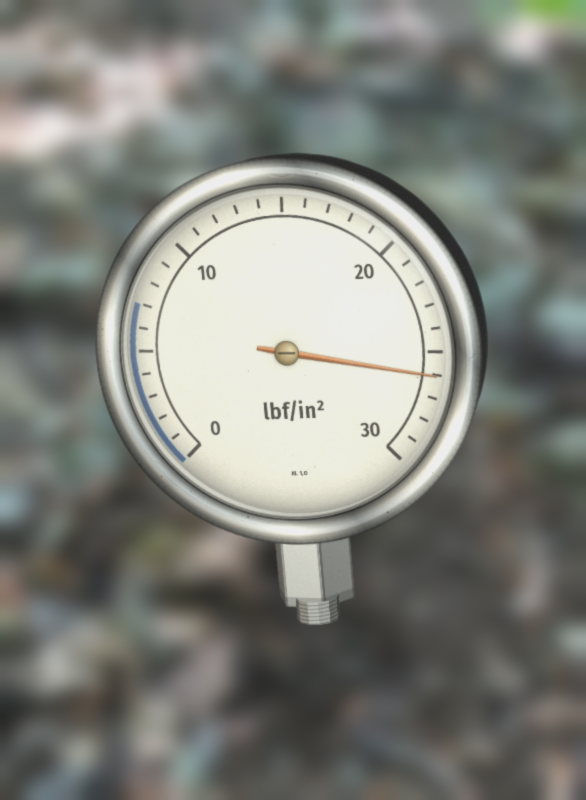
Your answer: 26 psi
